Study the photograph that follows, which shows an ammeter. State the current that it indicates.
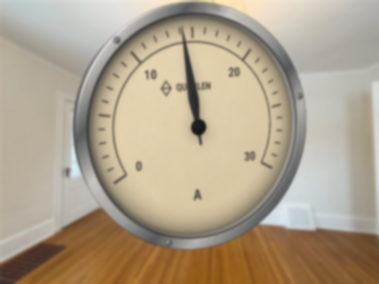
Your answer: 14 A
